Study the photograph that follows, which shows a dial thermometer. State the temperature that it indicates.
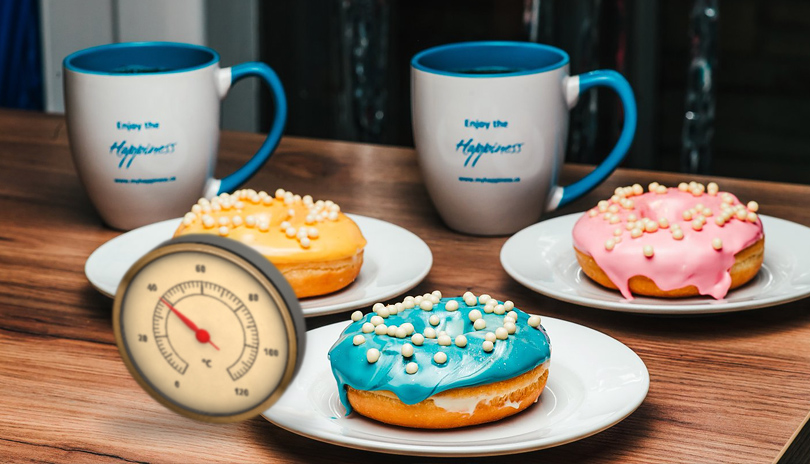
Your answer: 40 °C
